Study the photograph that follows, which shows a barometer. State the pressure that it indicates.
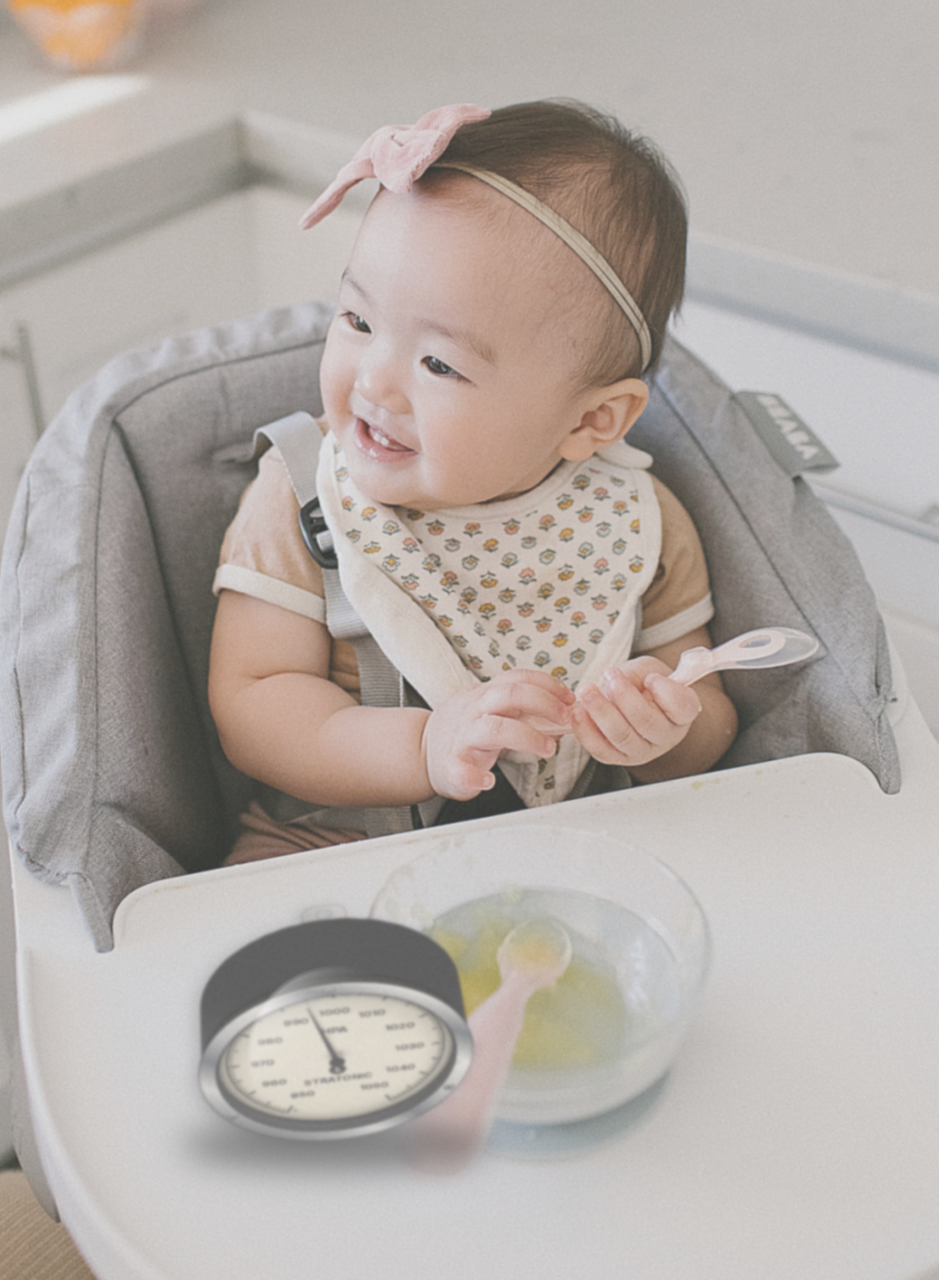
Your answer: 995 hPa
